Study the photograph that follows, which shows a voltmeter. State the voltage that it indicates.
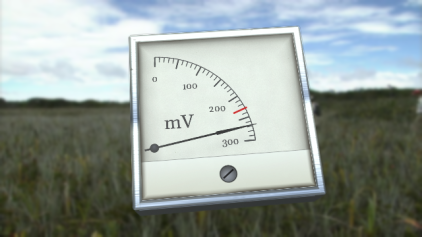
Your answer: 270 mV
